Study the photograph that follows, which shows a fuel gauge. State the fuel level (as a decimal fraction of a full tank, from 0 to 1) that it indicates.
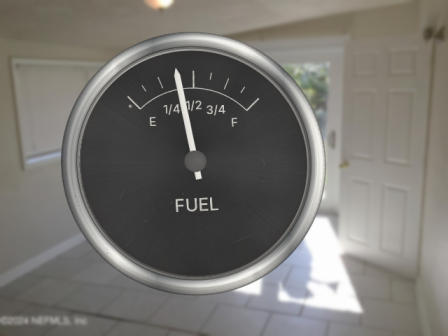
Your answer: 0.375
